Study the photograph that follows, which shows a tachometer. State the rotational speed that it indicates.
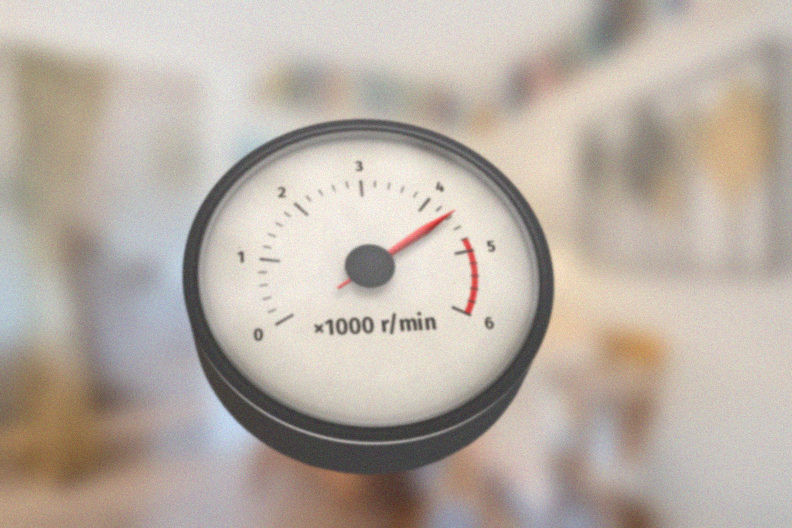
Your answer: 4400 rpm
